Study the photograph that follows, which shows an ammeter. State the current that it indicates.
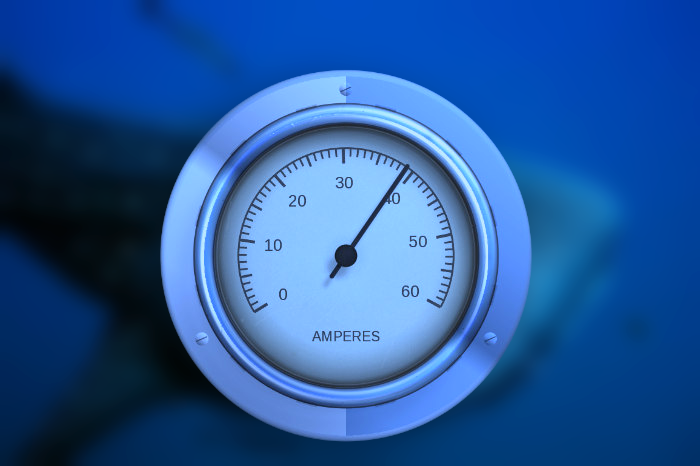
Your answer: 39 A
